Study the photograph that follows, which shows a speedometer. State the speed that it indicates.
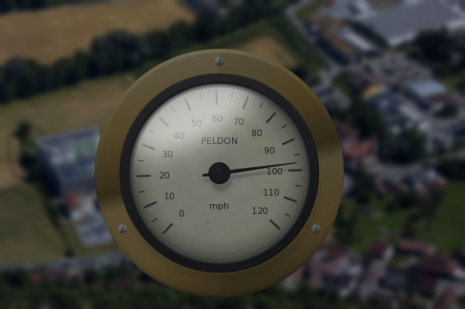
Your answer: 97.5 mph
